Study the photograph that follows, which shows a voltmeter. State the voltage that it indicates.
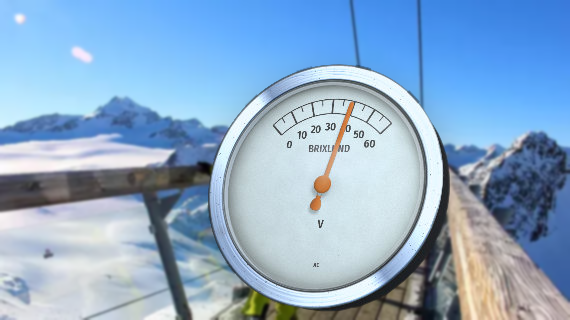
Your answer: 40 V
